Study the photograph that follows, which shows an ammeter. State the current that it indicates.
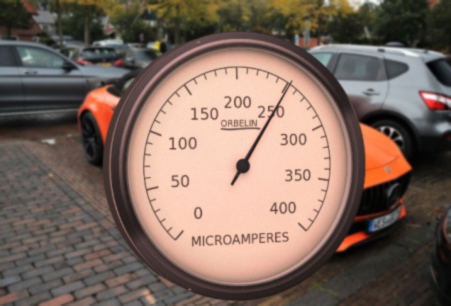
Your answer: 250 µA
